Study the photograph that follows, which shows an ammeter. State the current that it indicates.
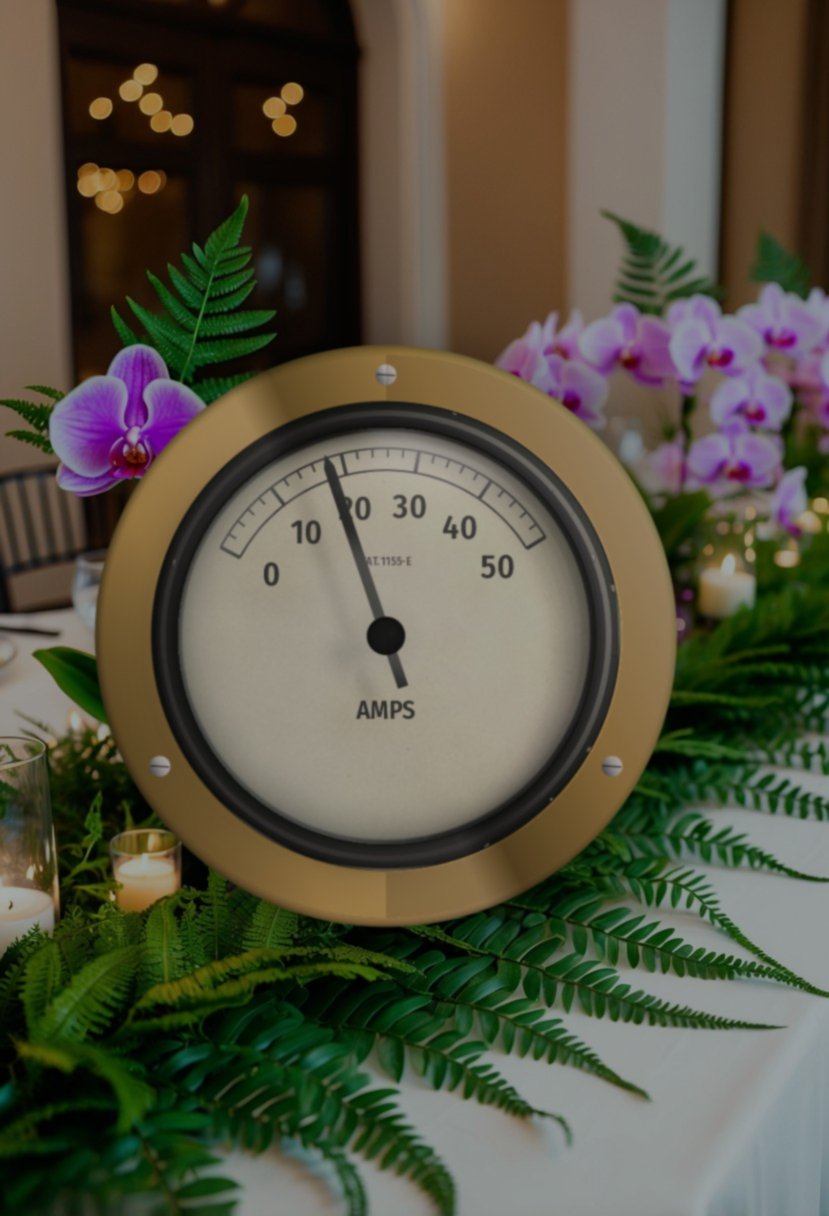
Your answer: 18 A
